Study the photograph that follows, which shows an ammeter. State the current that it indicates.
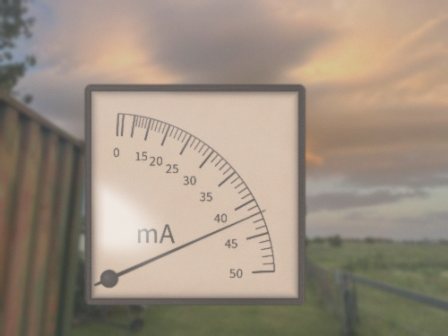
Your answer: 42 mA
